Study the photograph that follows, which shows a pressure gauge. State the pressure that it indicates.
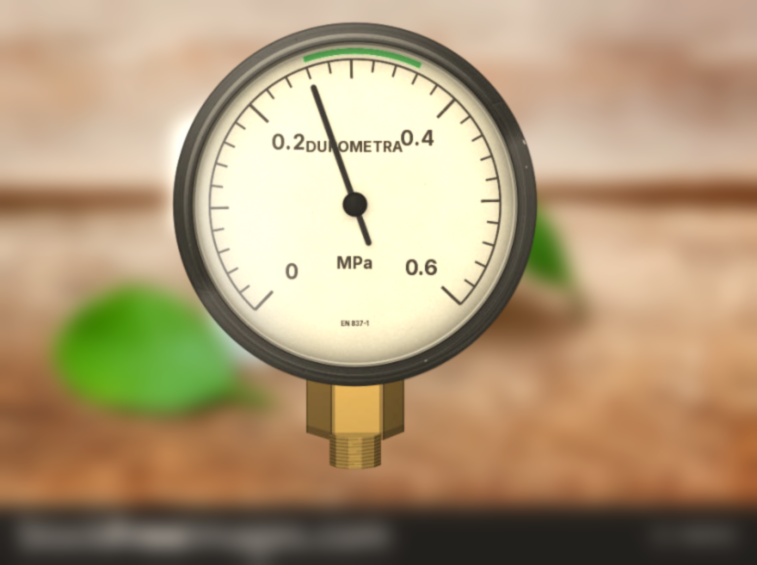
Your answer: 0.26 MPa
